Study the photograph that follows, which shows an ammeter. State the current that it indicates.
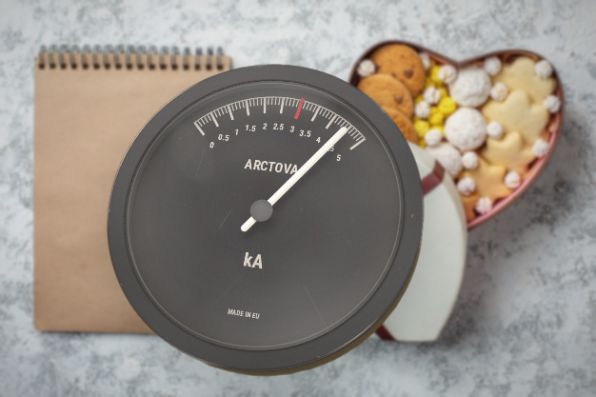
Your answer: 4.5 kA
